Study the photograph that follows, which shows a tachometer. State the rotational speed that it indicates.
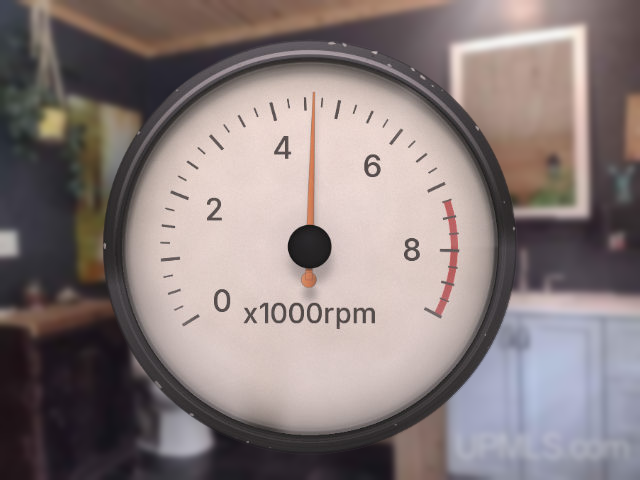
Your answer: 4625 rpm
